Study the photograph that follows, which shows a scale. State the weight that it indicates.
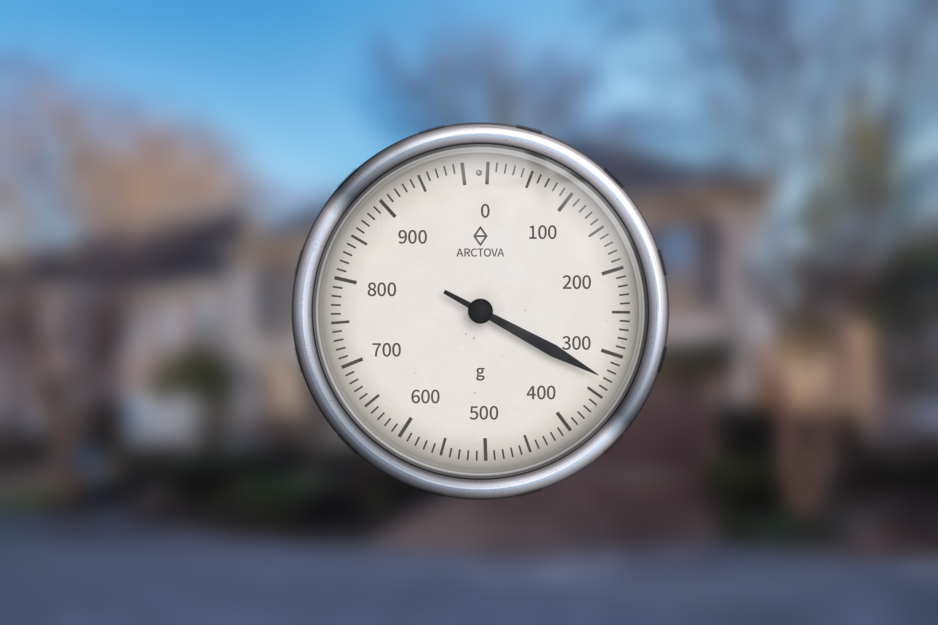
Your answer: 330 g
